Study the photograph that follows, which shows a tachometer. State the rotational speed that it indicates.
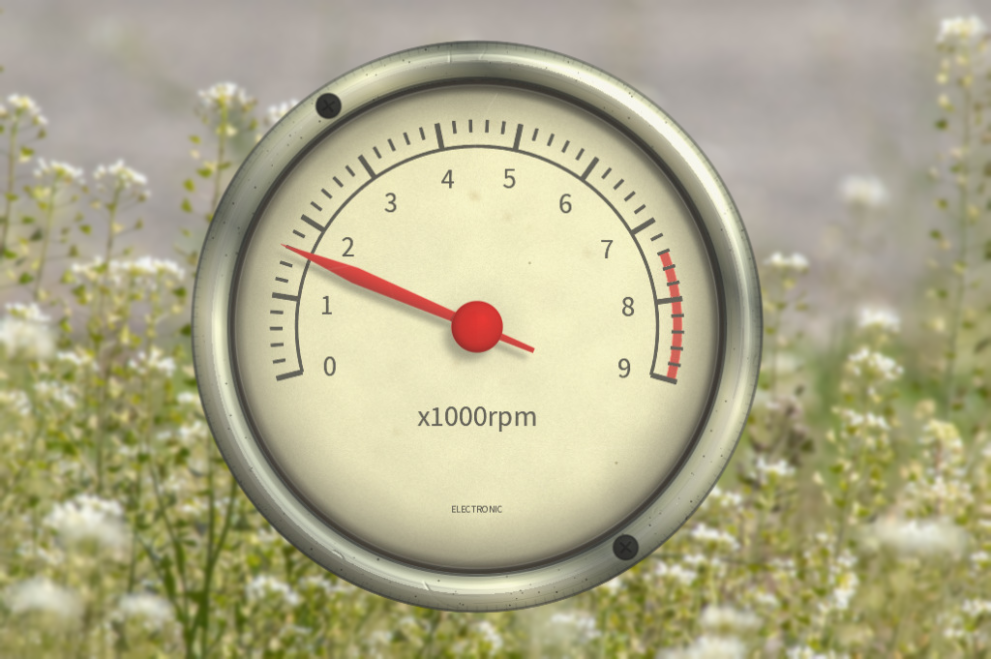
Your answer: 1600 rpm
